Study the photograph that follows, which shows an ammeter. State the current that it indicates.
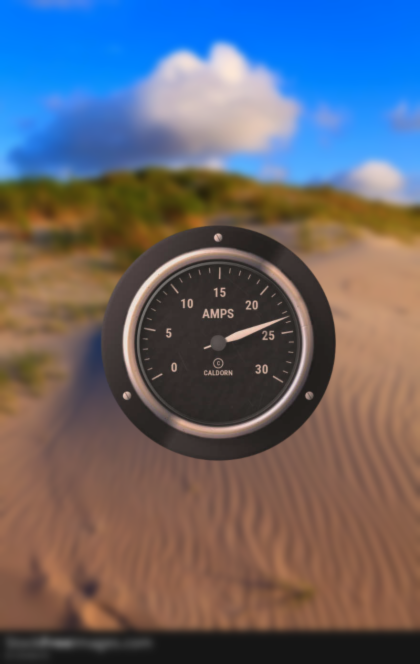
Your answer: 23.5 A
